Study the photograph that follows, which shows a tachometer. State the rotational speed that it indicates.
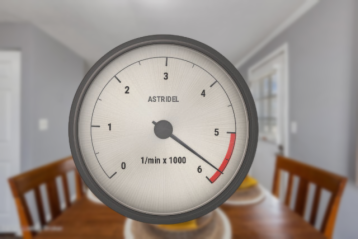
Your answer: 5750 rpm
